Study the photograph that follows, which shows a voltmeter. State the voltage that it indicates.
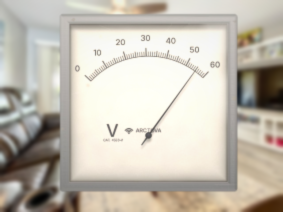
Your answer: 55 V
